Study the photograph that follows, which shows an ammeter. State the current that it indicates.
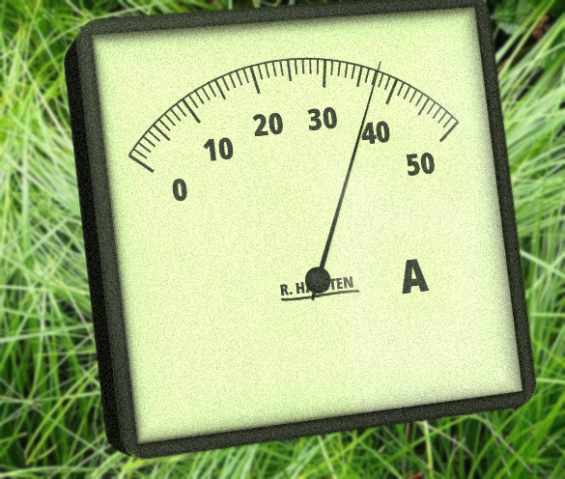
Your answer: 37 A
